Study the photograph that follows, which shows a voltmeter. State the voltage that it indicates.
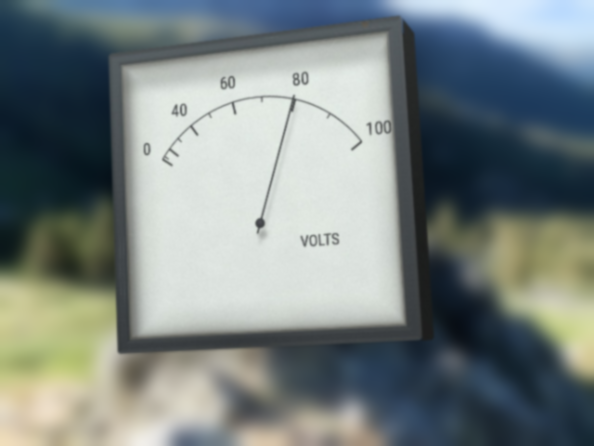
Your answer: 80 V
